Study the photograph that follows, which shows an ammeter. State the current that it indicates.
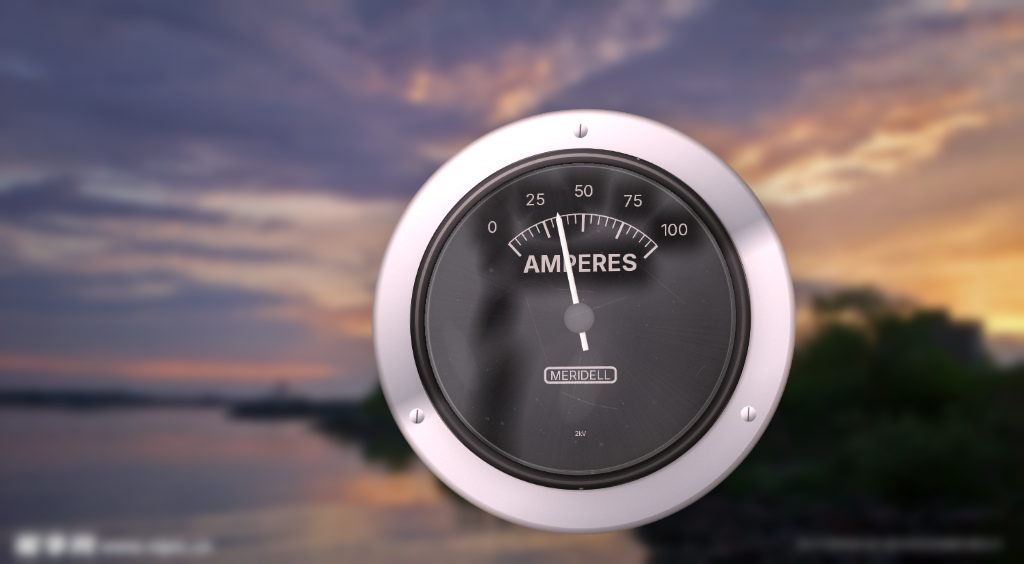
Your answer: 35 A
